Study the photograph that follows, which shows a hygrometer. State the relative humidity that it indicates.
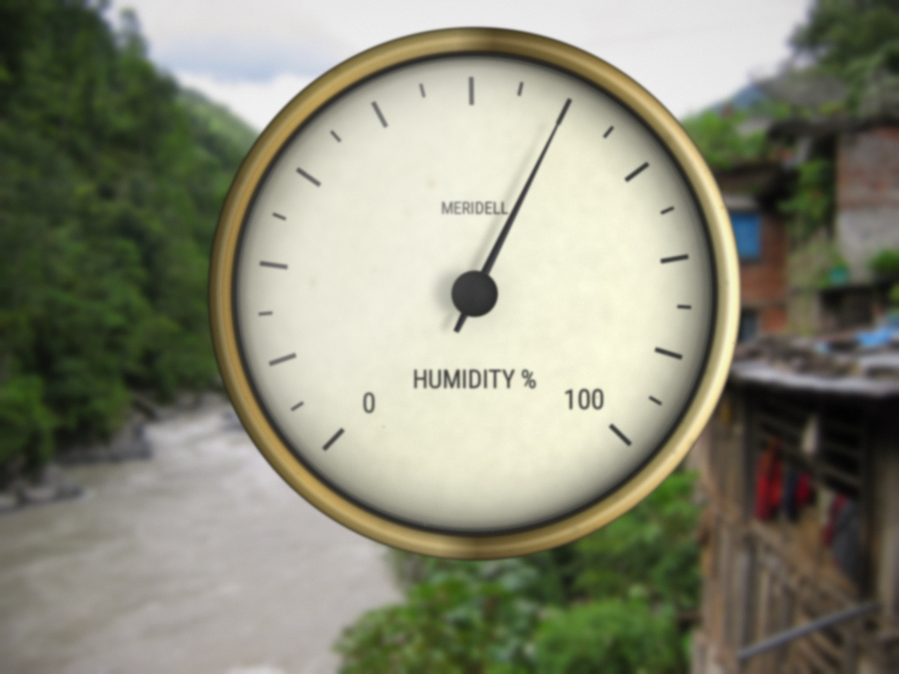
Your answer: 60 %
